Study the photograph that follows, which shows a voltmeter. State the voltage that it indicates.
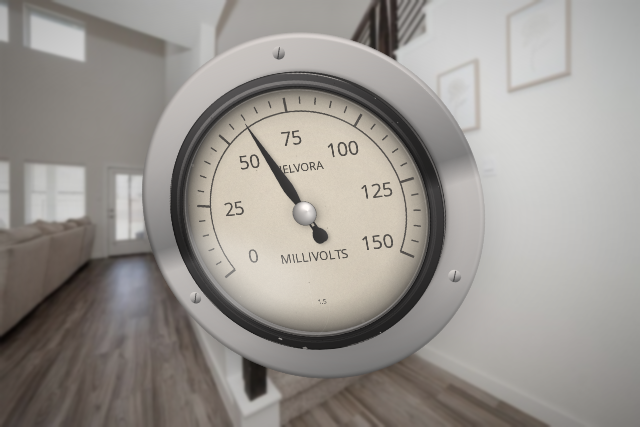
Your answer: 60 mV
